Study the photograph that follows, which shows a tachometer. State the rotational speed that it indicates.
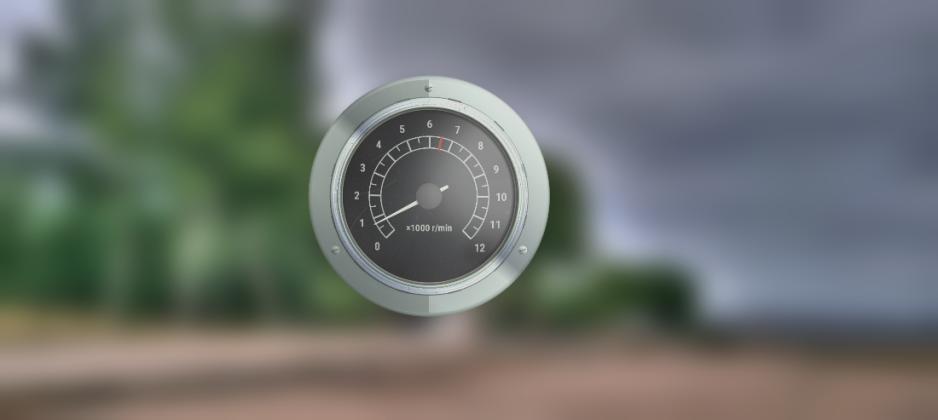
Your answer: 750 rpm
